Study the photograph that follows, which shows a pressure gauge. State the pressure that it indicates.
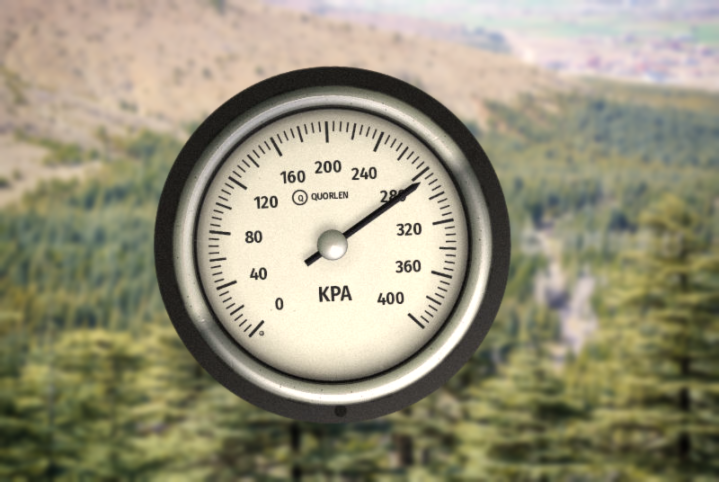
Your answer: 285 kPa
